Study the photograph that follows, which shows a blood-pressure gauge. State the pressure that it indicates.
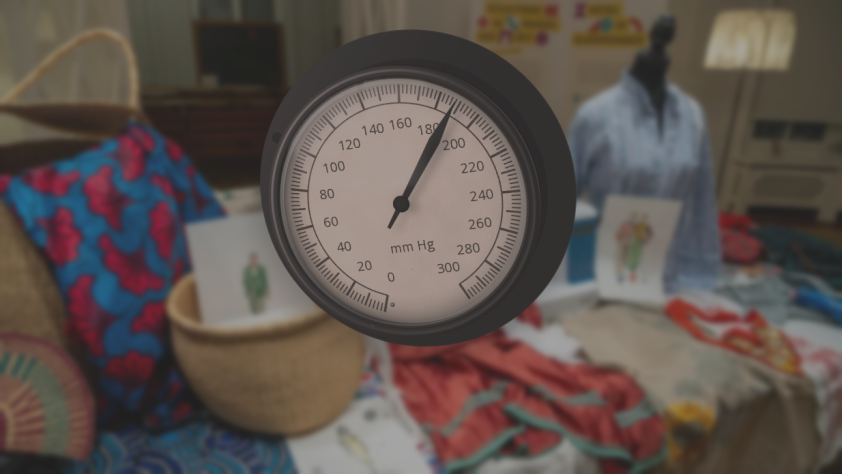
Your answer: 188 mmHg
